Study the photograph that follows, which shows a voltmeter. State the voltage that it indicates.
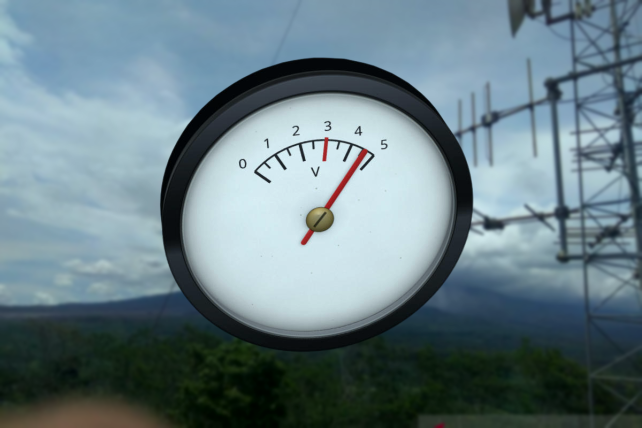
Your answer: 4.5 V
